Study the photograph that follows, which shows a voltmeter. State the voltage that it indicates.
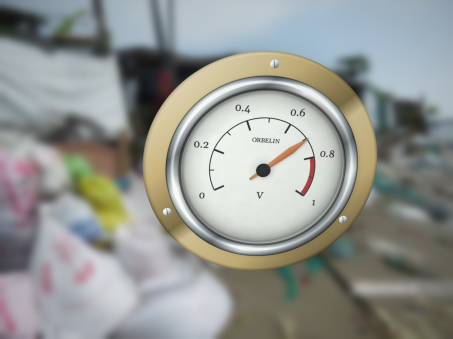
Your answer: 0.7 V
